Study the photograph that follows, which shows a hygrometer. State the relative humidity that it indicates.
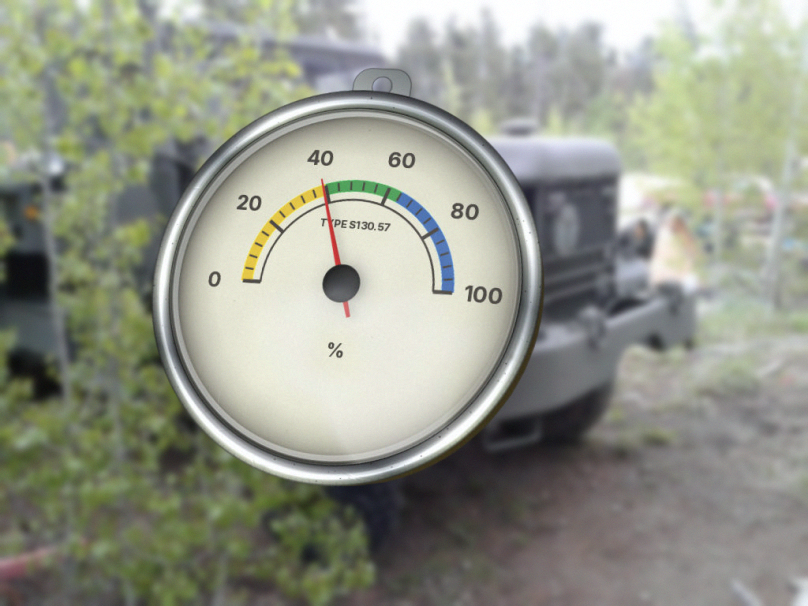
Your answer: 40 %
